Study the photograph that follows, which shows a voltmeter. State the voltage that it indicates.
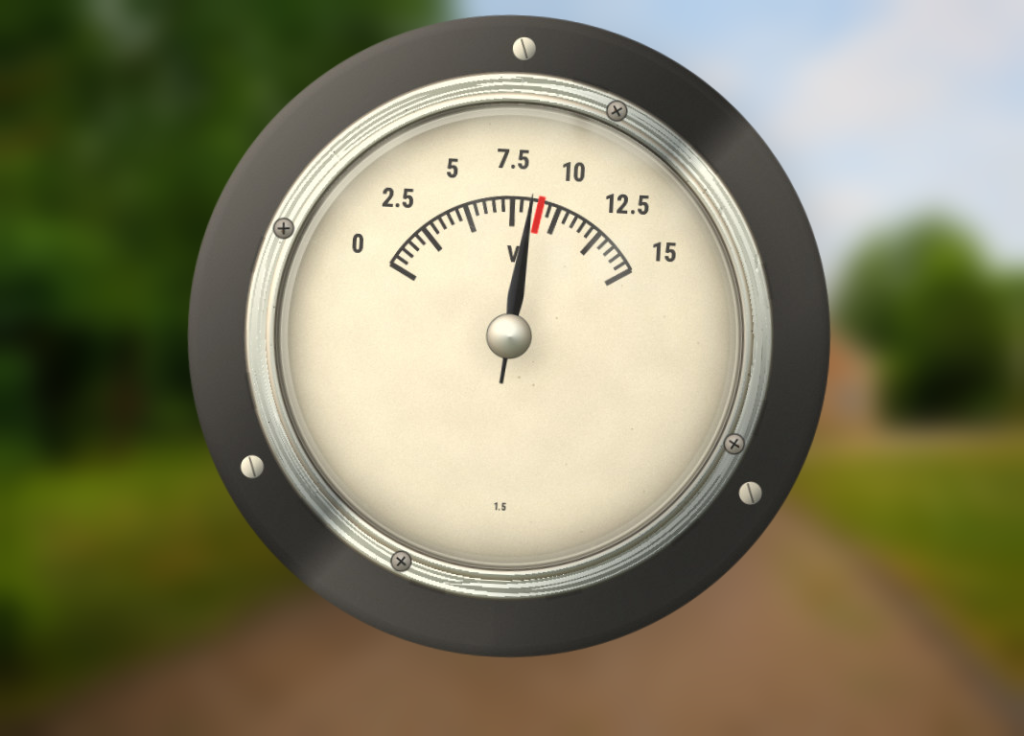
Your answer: 8.5 V
